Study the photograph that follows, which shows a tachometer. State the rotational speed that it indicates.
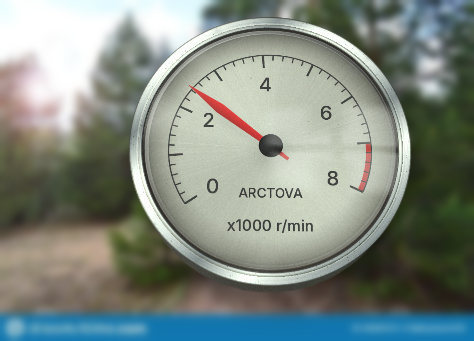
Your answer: 2400 rpm
